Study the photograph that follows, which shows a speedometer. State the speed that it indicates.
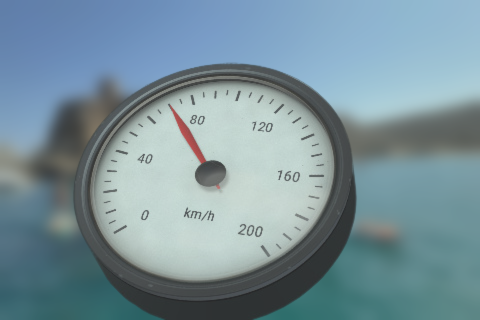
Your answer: 70 km/h
